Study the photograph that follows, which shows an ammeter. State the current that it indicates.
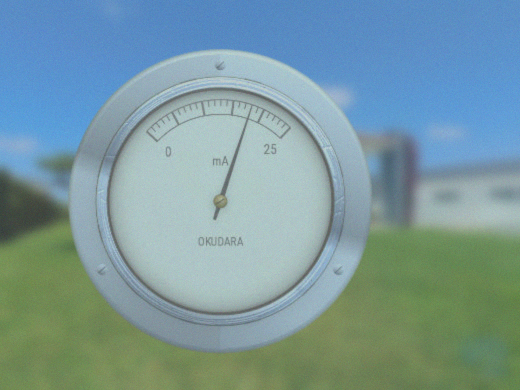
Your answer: 18 mA
